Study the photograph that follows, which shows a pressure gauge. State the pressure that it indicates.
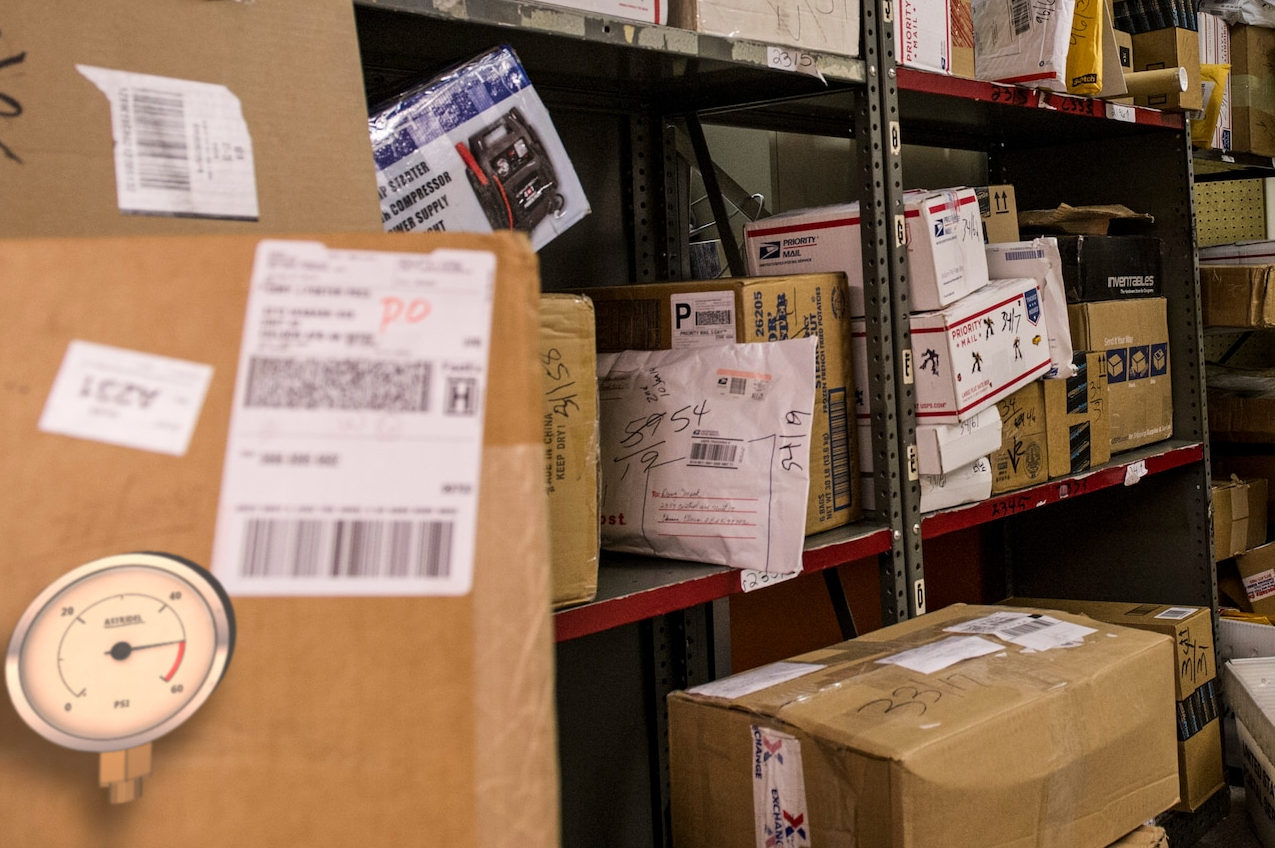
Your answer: 50 psi
